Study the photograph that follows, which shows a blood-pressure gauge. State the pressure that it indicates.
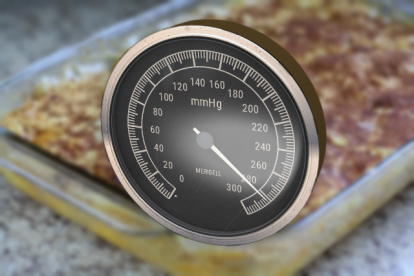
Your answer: 280 mmHg
